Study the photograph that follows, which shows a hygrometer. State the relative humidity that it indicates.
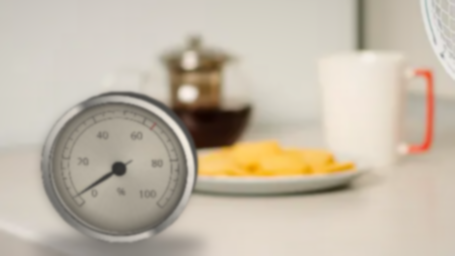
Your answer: 4 %
